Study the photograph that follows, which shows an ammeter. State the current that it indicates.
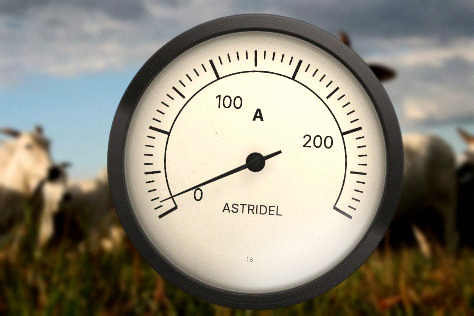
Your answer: 7.5 A
